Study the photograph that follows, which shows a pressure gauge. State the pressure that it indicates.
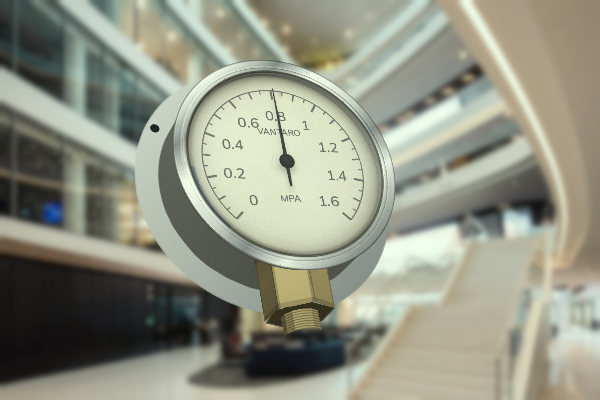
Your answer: 0.8 MPa
